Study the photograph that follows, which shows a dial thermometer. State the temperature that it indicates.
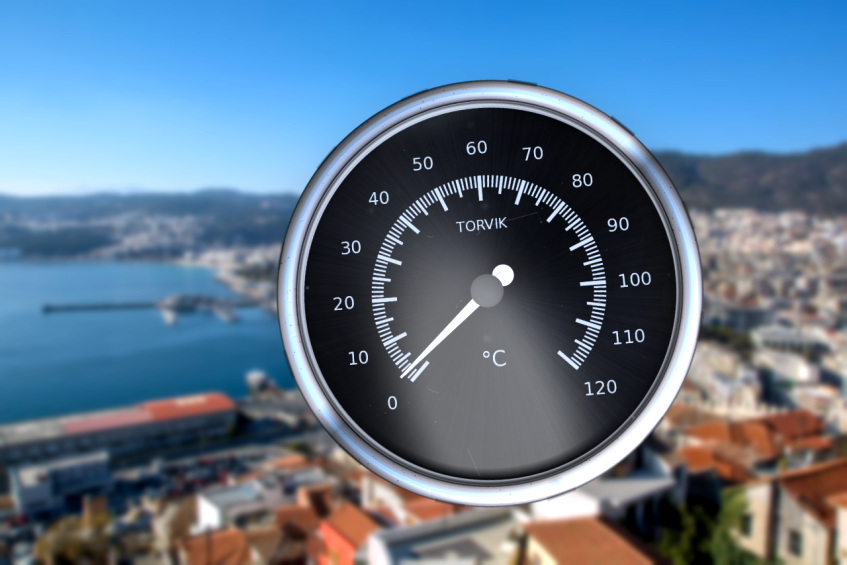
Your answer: 2 °C
